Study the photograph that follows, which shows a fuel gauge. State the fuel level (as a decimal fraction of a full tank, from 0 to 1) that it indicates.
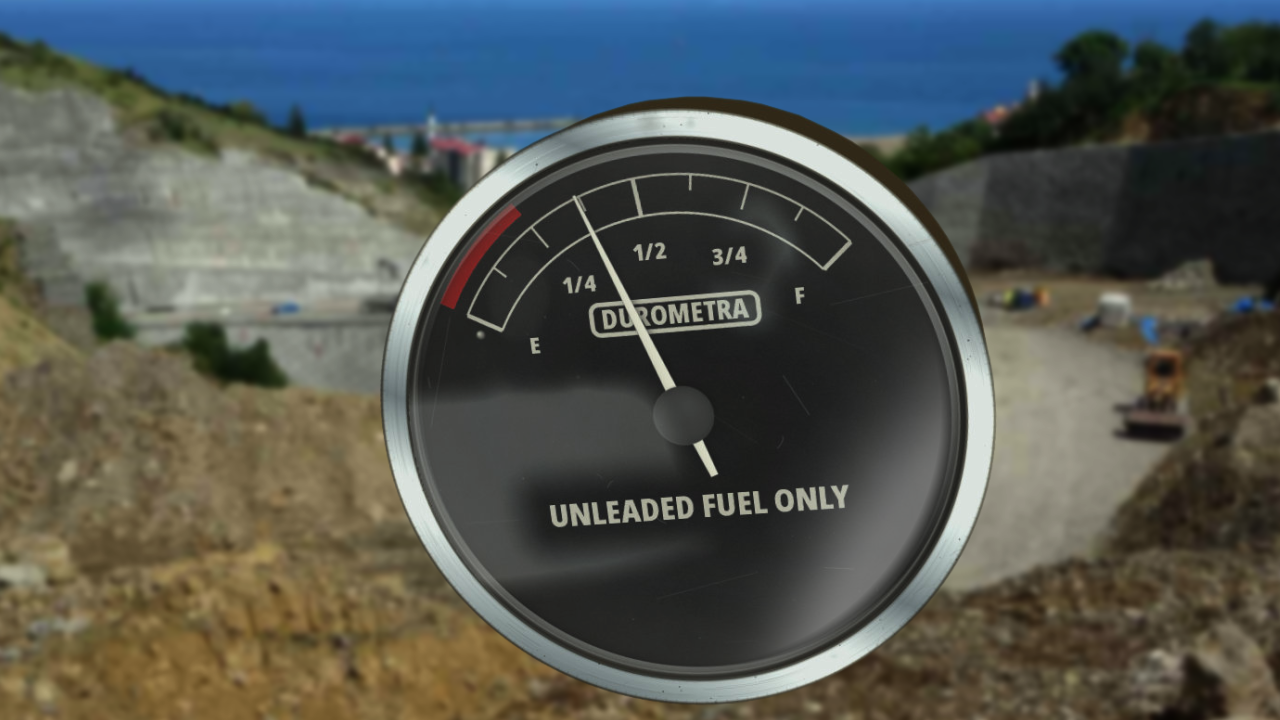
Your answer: 0.375
